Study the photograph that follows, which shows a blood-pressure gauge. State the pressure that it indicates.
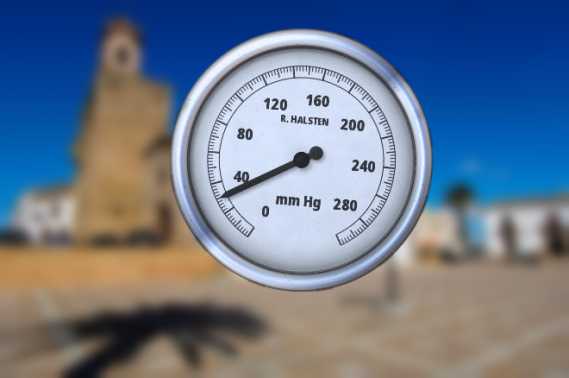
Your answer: 30 mmHg
